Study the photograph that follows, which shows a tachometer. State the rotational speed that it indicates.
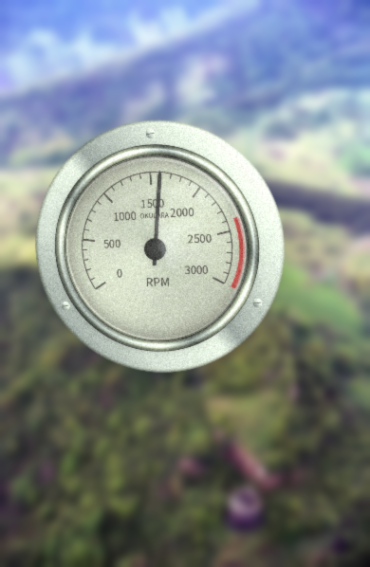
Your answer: 1600 rpm
